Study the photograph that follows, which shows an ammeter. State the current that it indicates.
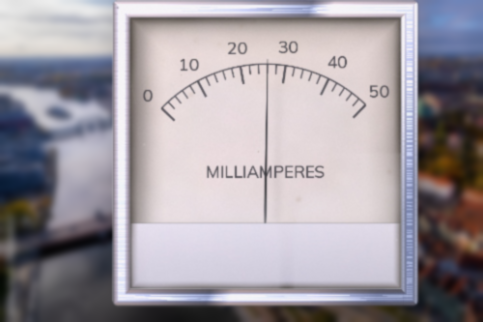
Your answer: 26 mA
